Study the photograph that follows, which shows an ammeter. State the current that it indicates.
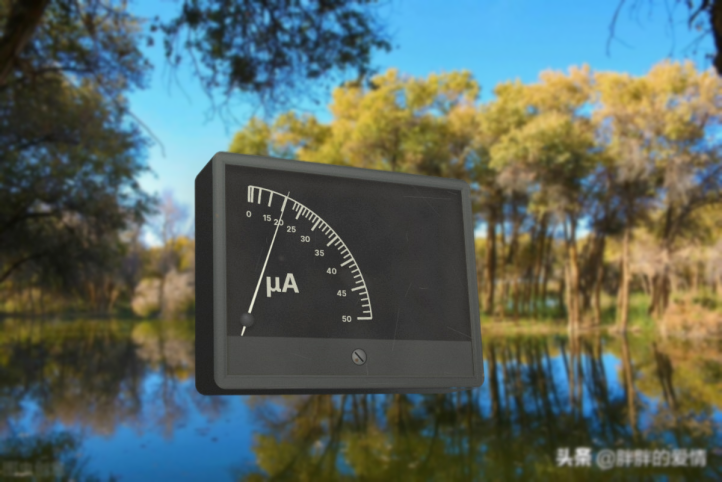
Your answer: 20 µA
